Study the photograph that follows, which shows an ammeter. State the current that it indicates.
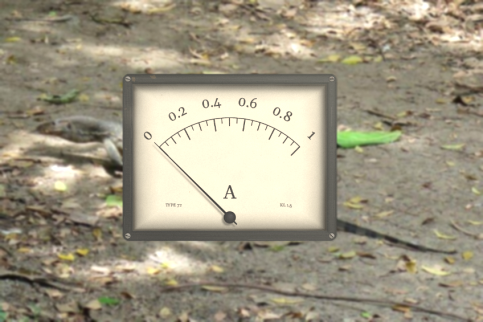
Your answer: 0 A
